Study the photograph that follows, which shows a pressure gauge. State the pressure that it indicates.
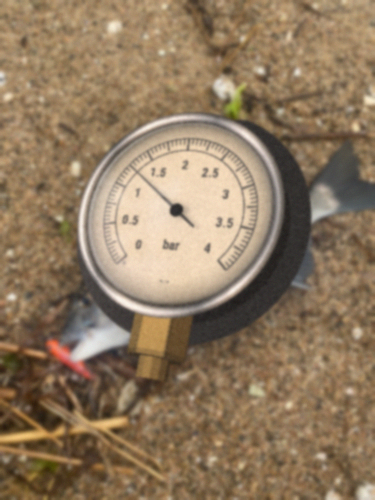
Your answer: 1.25 bar
